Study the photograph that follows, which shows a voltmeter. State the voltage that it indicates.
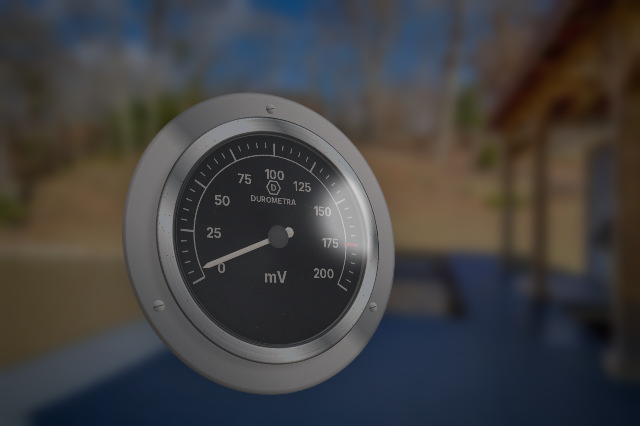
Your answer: 5 mV
